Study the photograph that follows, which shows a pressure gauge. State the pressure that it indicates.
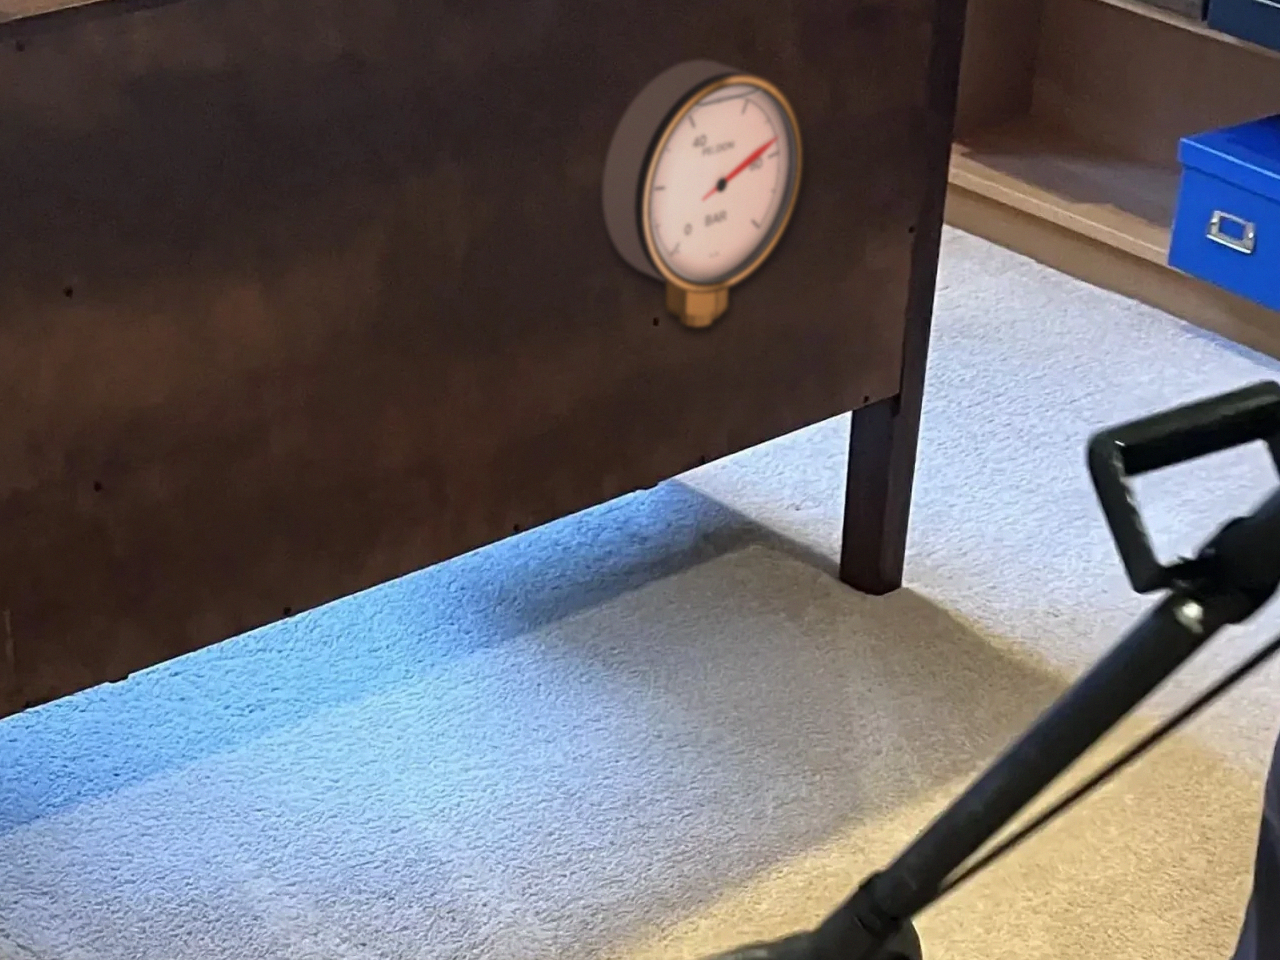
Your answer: 75 bar
